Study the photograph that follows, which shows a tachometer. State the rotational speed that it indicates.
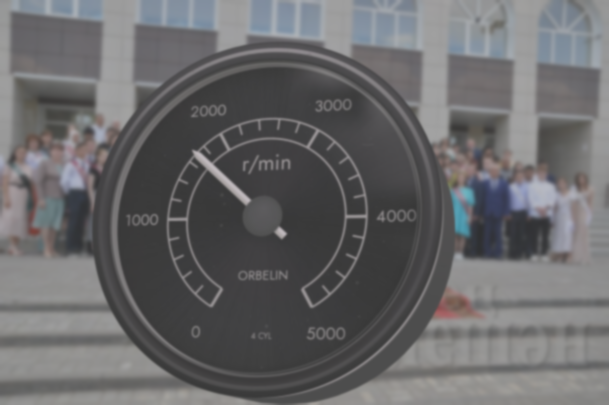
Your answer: 1700 rpm
